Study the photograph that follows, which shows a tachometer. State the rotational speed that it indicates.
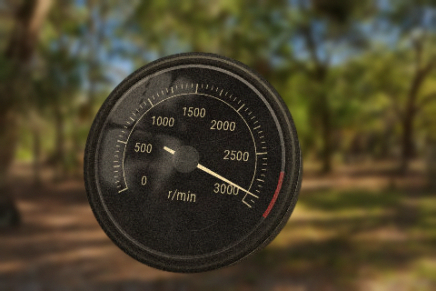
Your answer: 2900 rpm
